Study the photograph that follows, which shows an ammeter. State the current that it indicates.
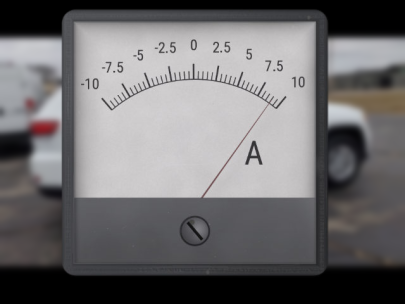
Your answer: 9 A
